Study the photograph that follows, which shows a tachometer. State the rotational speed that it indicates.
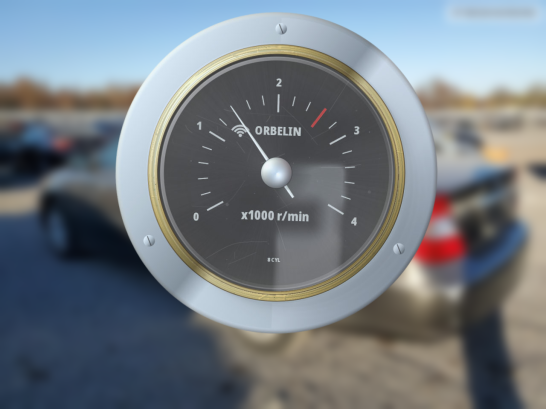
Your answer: 1400 rpm
